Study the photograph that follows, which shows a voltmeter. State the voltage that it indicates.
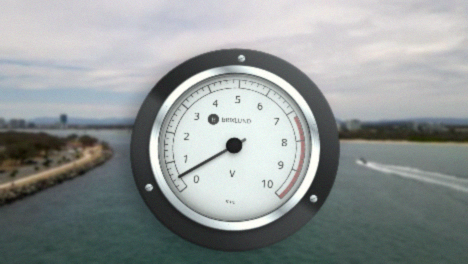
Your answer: 0.4 V
